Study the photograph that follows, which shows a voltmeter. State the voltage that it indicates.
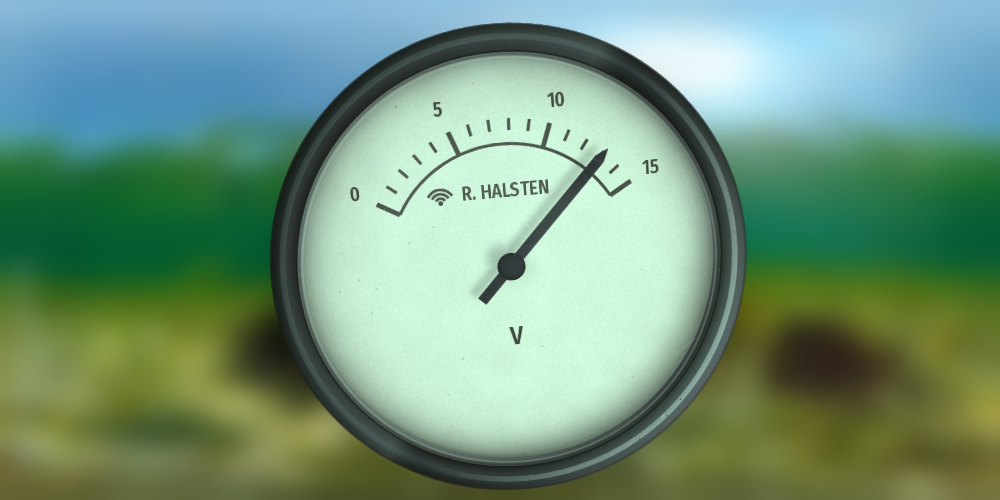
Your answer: 13 V
